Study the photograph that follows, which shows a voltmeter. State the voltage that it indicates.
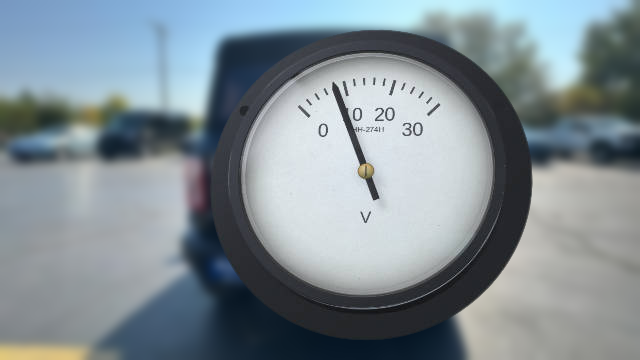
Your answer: 8 V
